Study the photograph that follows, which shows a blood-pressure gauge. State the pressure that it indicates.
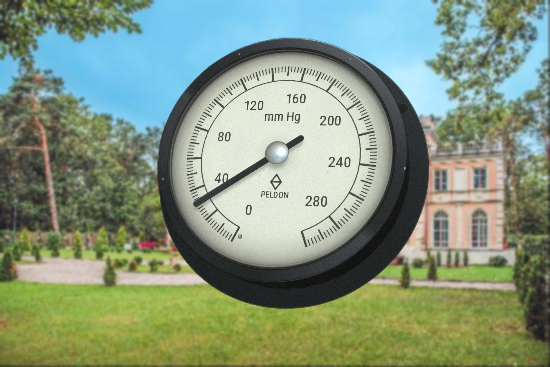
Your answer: 30 mmHg
